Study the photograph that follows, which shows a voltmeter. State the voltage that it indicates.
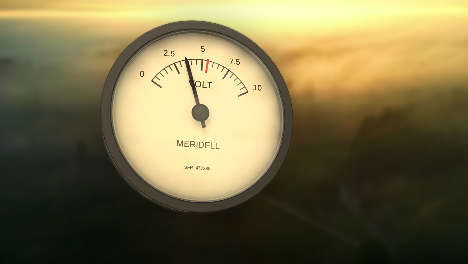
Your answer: 3.5 V
